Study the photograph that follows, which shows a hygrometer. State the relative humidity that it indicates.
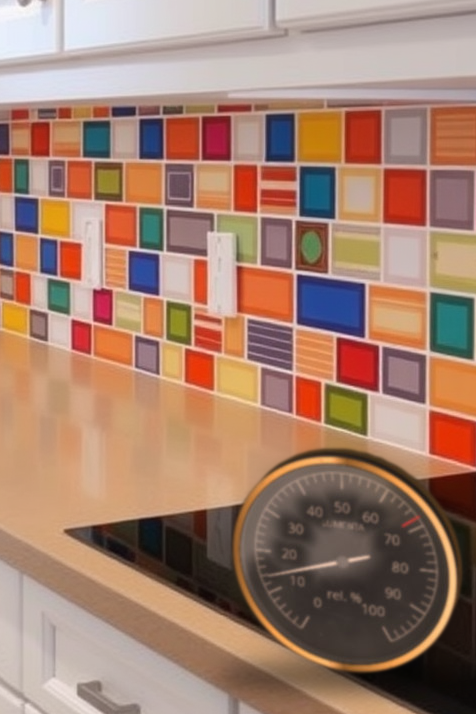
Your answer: 14 %
